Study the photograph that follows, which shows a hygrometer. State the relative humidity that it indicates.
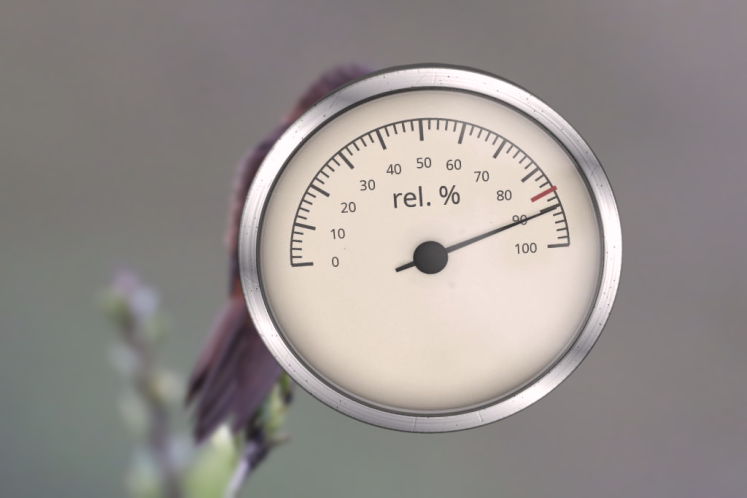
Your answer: 90 %
